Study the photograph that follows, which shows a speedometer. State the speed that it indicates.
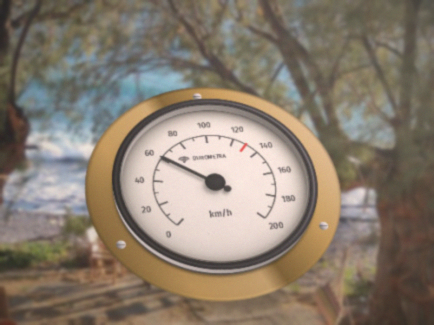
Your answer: 60 km/h
